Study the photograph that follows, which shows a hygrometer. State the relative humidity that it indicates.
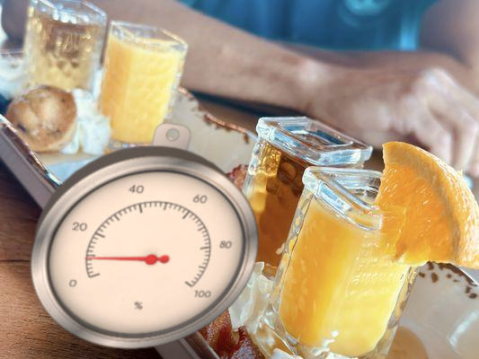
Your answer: 10 %
